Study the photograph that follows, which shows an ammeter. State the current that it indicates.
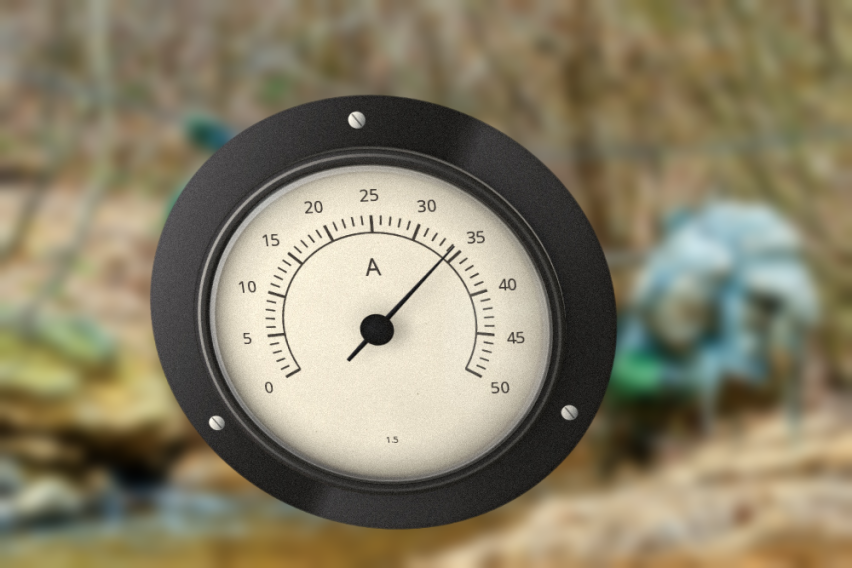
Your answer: 34 A
